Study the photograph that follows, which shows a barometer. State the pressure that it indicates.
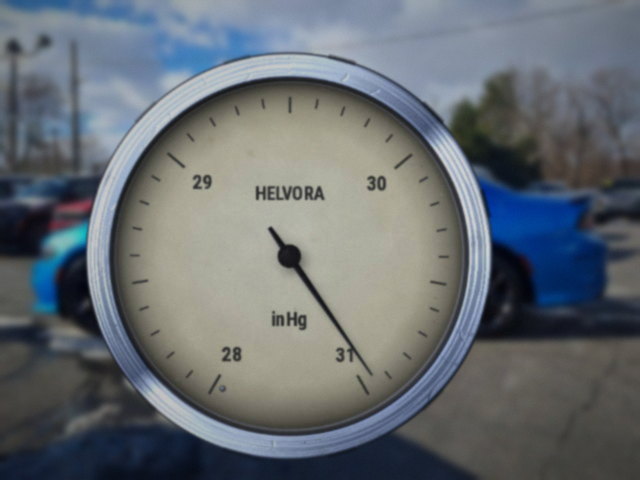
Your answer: 30.95 inHg
